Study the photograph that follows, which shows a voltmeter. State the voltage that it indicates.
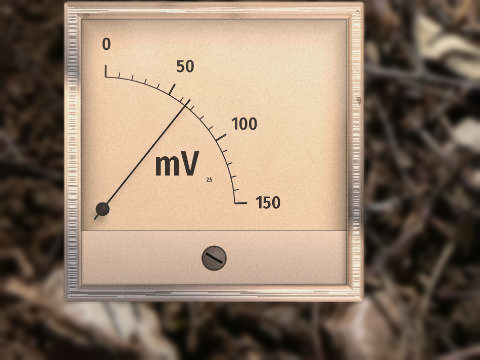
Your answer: 65 mV
